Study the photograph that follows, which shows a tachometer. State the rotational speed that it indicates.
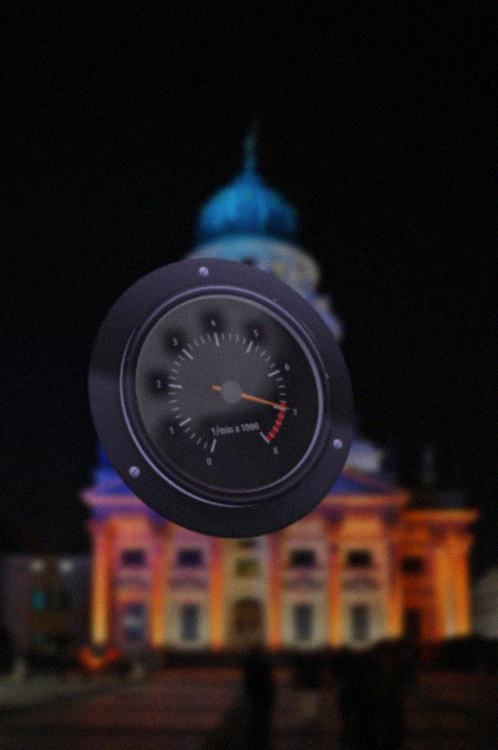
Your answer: 7000 rpm
